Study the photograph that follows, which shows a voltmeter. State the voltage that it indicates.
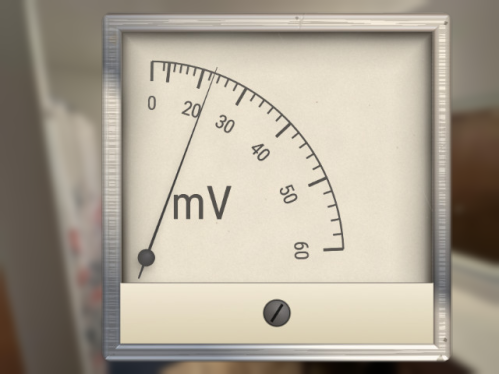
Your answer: 23 mV
